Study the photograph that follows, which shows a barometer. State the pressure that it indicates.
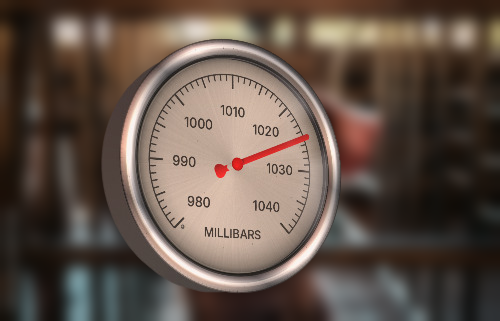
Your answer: 1025 mbar
